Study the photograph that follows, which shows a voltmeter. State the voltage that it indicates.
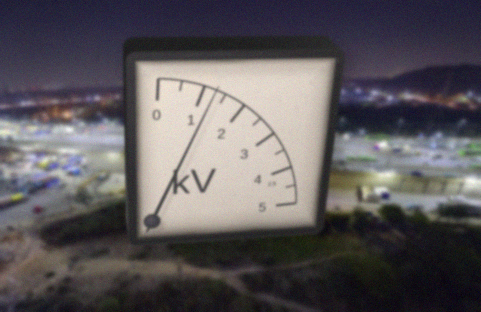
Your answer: 1.25 kV
